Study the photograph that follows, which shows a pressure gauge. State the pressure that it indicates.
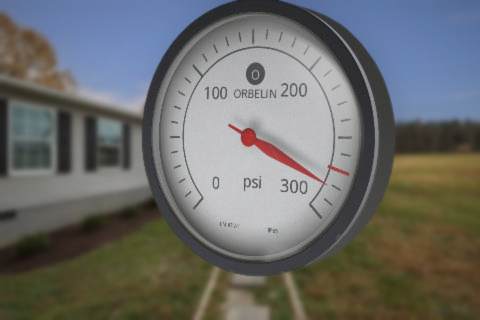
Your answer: 280 psi
